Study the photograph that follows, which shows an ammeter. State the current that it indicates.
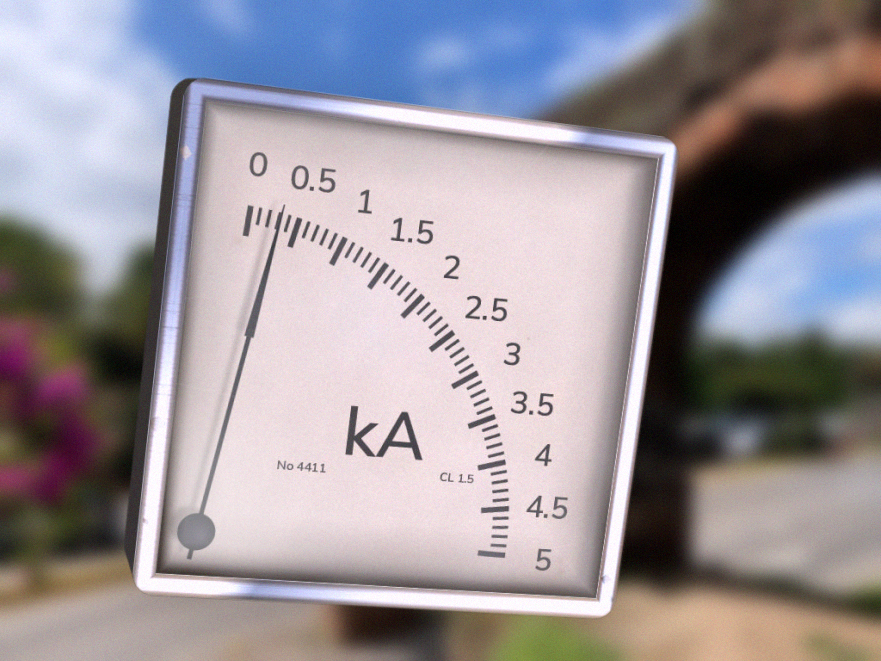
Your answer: 0.3 kA
